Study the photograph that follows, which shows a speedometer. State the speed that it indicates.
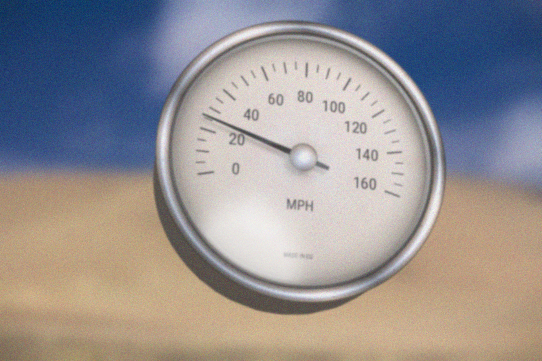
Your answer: 25 mph
